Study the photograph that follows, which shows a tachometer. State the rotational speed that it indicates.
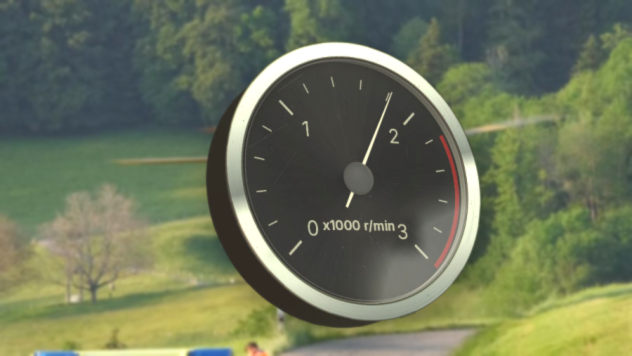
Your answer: 1800 rpm
